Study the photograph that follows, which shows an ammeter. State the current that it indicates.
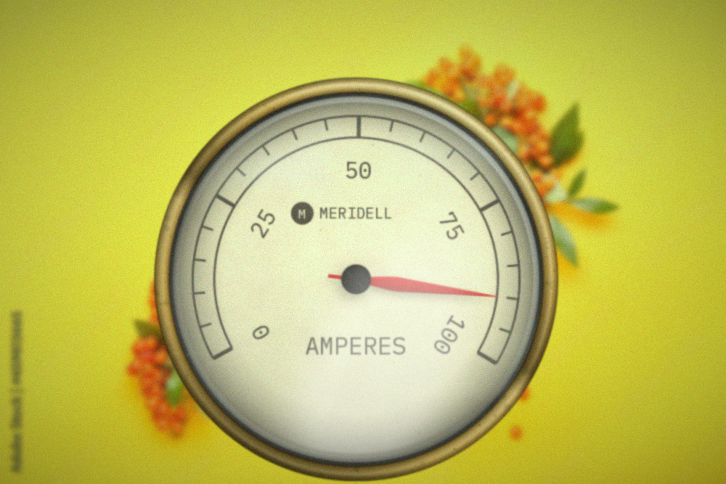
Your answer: 90 A
